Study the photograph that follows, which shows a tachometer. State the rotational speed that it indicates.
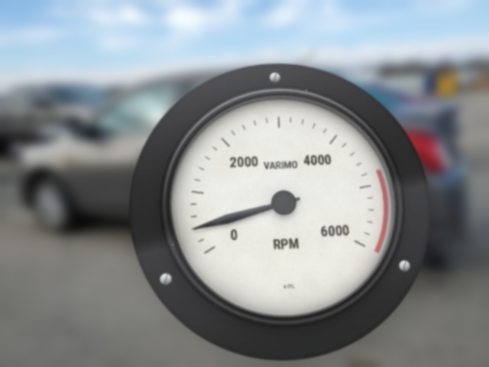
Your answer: 400 rpm
